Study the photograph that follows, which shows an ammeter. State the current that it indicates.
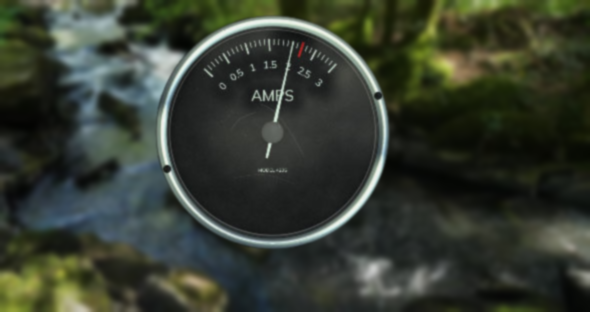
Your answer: 2 A
